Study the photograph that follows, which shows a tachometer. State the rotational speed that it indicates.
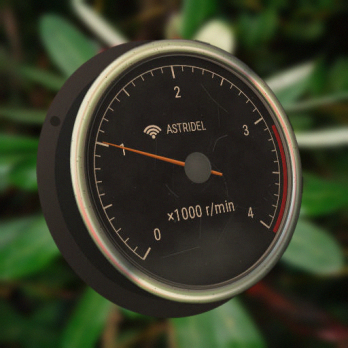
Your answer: 1000 rpm
